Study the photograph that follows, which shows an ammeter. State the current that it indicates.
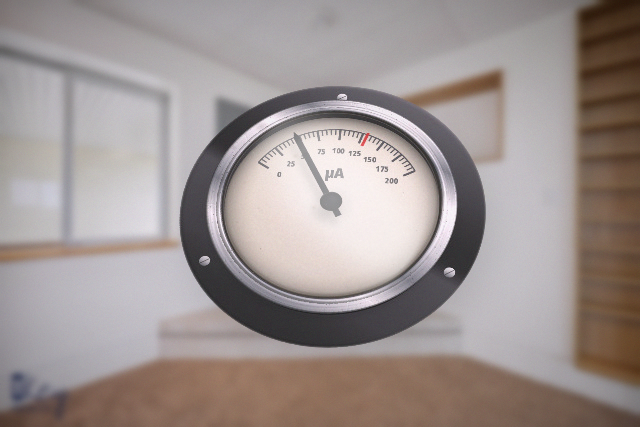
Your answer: 50 µA
